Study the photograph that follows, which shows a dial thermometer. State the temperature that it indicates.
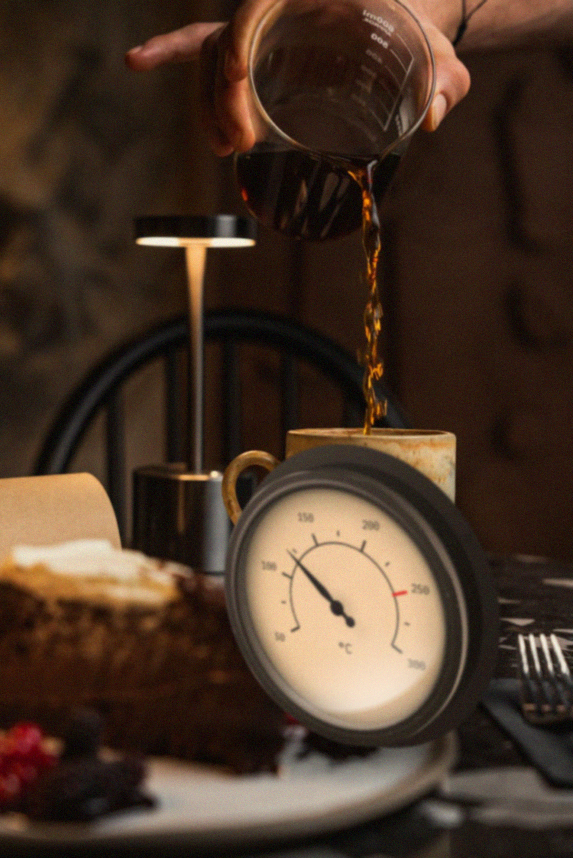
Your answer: 125 °C
